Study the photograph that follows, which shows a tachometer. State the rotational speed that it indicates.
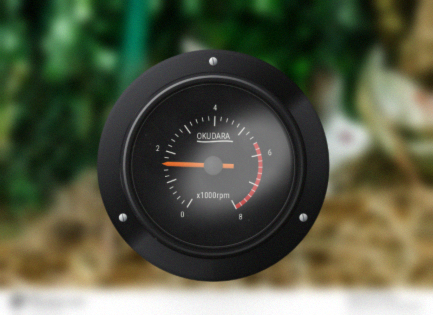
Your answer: 1600 rpm
